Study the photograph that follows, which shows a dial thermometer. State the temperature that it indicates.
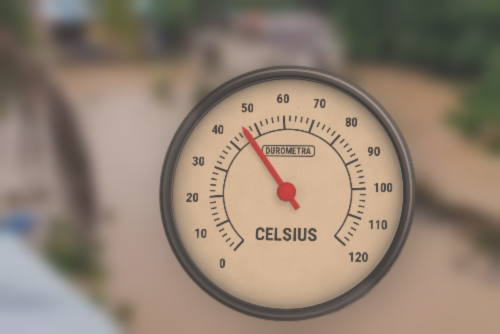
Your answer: 46 °C
